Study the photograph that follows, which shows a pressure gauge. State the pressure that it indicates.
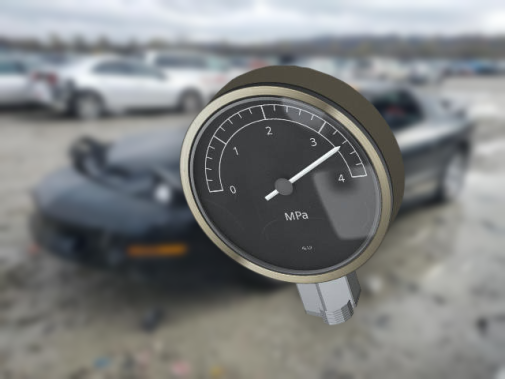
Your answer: 3.4 MPa
